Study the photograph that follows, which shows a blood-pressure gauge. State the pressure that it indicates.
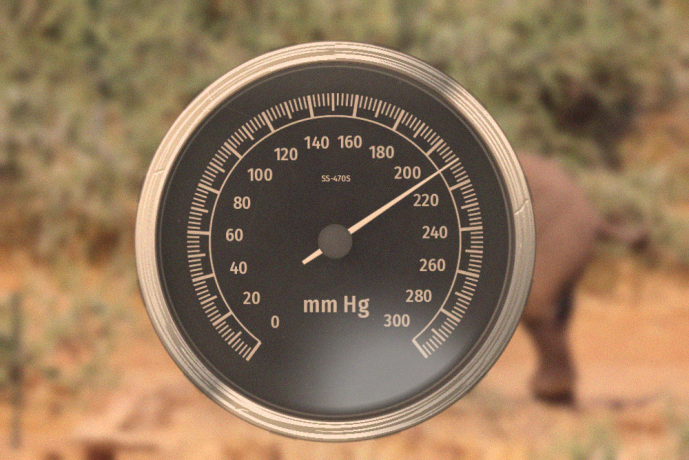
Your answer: 210 mmHg
